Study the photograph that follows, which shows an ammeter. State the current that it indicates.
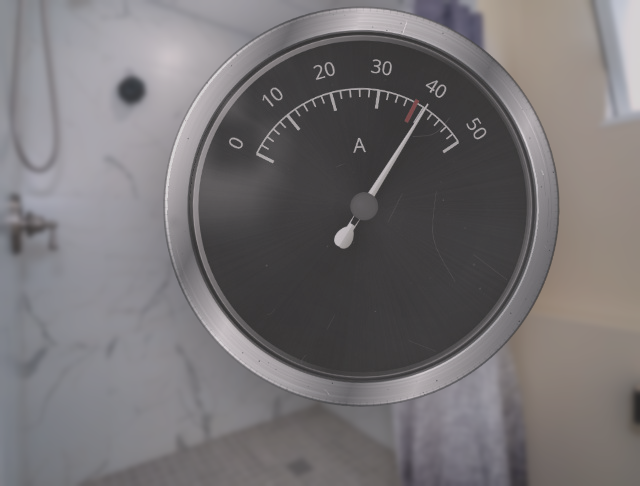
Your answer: 40 A
